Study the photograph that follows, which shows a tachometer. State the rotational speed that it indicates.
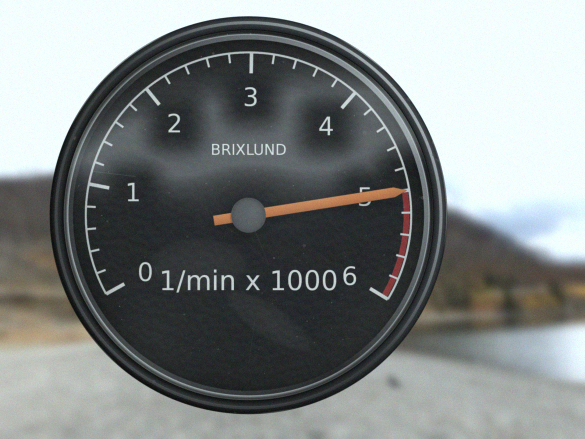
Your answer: 5000 rpm
